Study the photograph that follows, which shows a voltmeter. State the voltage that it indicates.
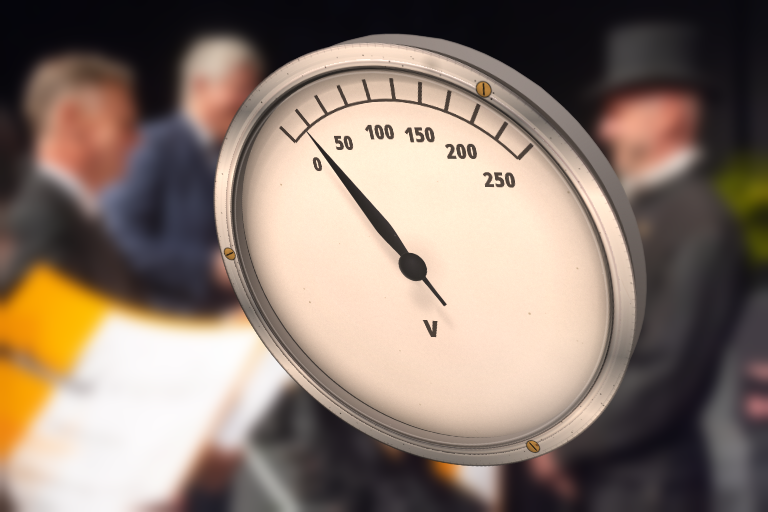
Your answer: 25 V
